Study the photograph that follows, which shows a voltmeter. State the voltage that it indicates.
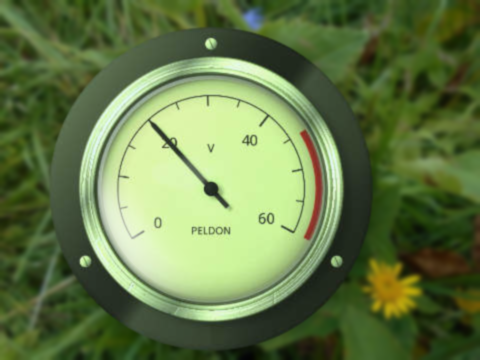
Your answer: 20 V
